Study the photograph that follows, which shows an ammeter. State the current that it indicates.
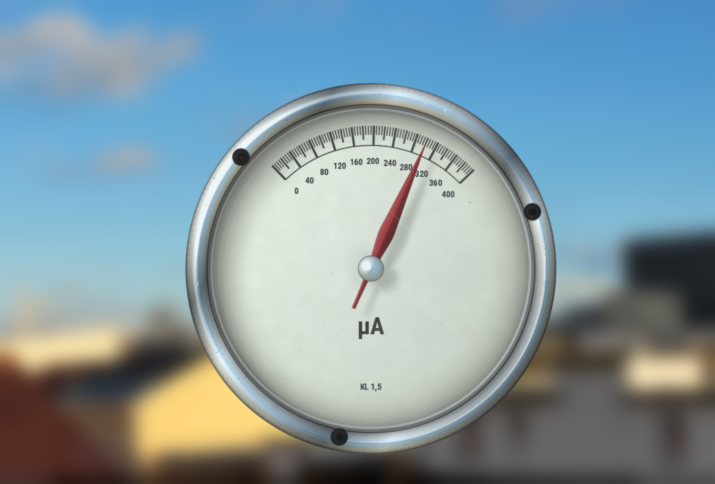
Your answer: 300 µA
